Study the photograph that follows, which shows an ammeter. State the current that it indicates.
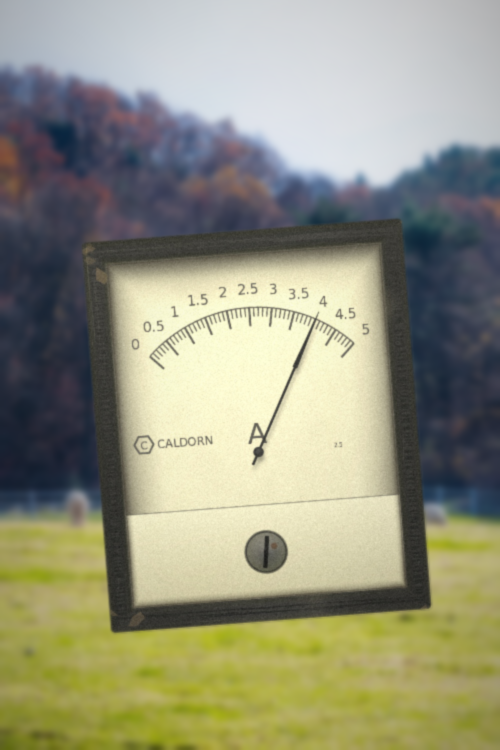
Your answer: 4 A
